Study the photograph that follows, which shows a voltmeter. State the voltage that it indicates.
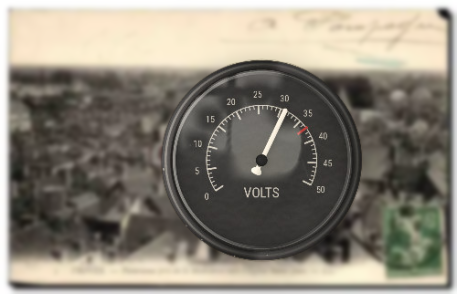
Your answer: 31 V
